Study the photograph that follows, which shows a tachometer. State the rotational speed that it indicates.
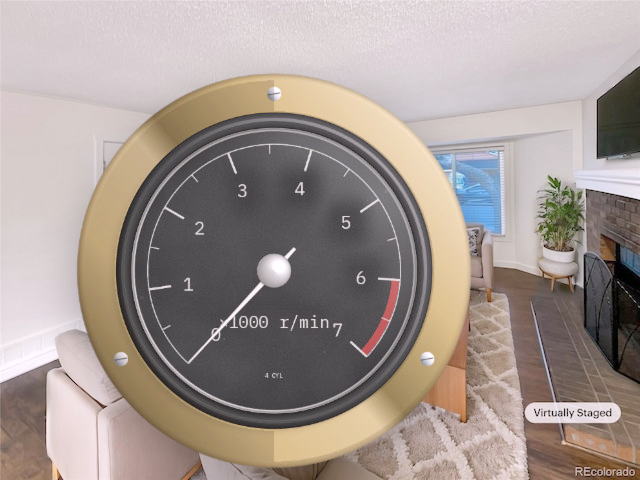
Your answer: 0 rpm
